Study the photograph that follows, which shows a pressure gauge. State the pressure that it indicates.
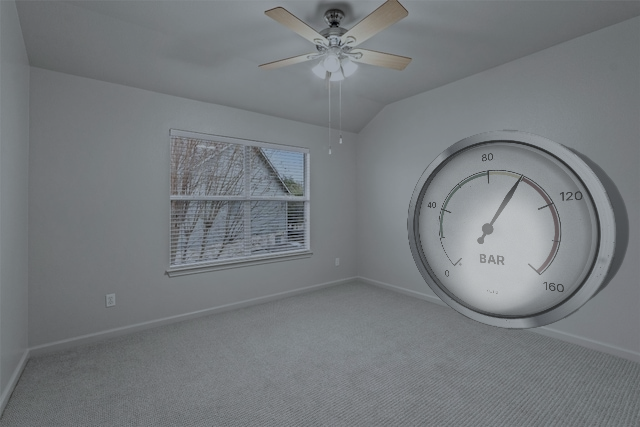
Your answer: 100 bar
